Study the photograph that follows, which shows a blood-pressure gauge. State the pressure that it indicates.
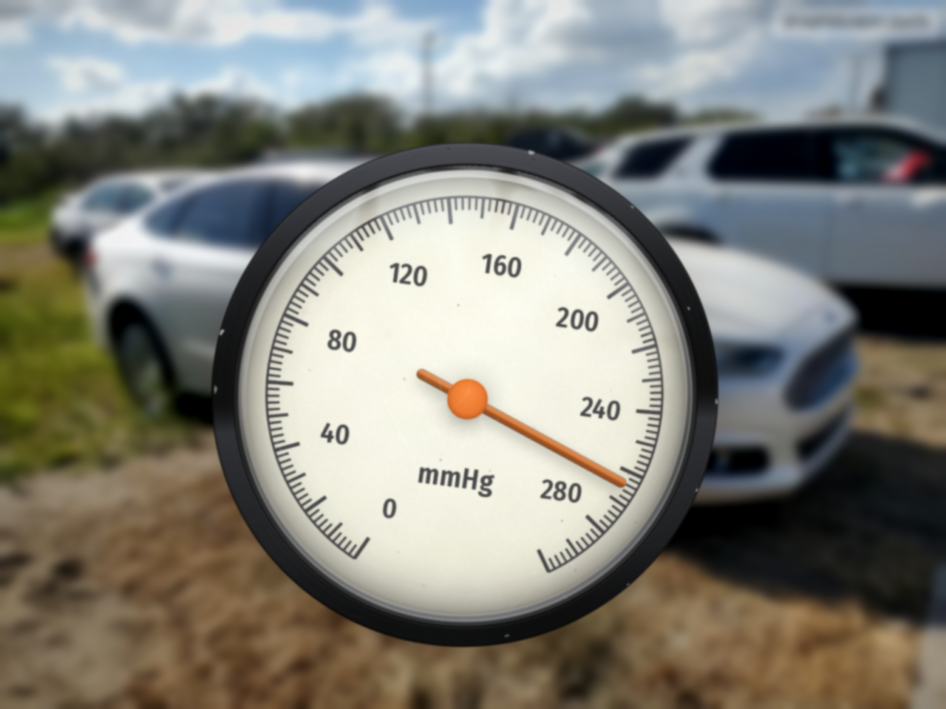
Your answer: 264 mmHg
